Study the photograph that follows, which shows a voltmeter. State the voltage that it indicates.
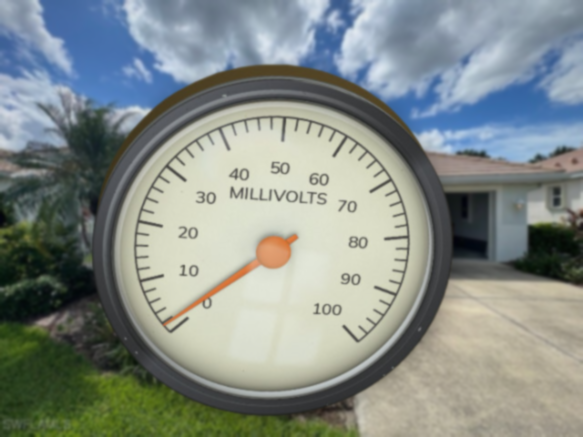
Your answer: 2 mV
